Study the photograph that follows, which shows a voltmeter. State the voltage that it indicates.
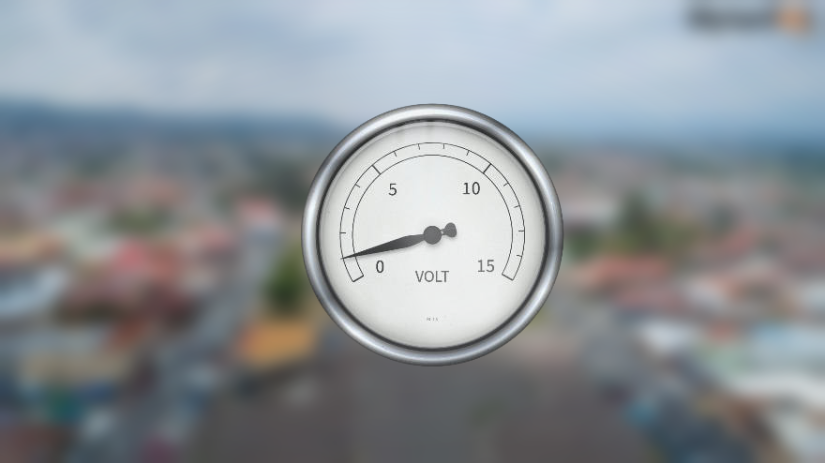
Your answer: 1 V
